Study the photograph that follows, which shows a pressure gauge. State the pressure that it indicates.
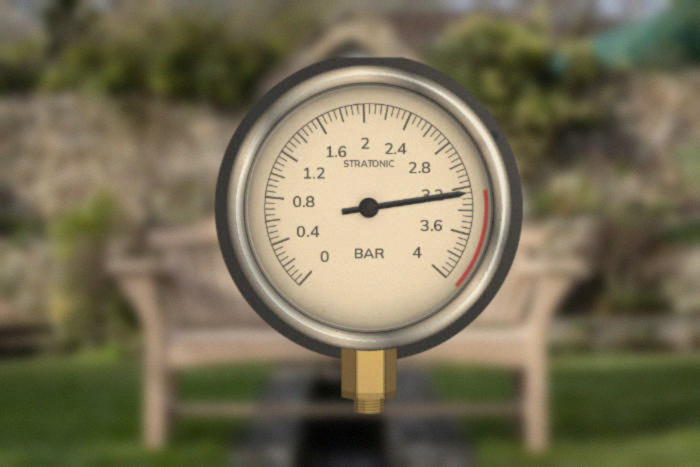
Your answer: 3.25 bar
